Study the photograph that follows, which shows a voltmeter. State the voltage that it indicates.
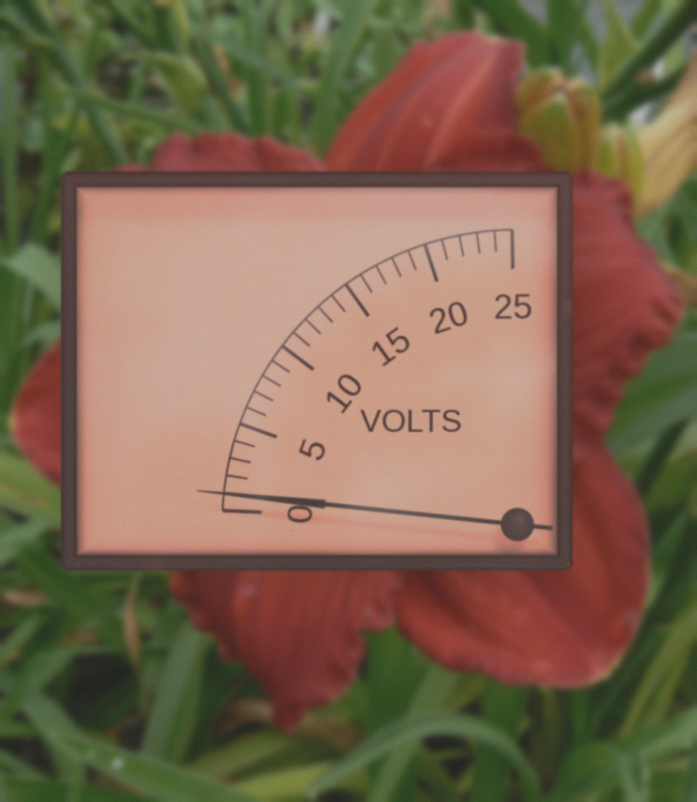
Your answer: 1 V
